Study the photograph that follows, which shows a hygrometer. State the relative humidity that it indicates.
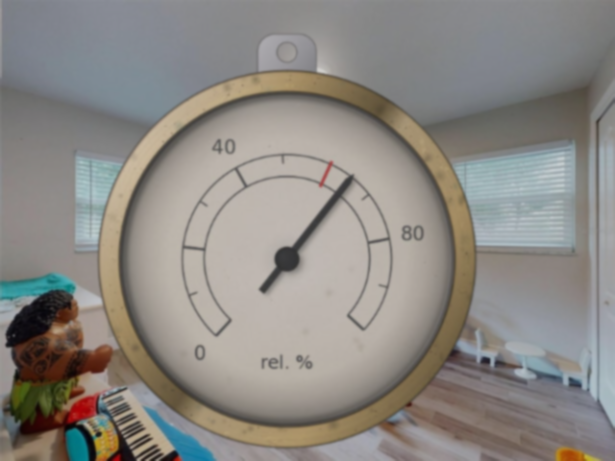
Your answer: 65 %
